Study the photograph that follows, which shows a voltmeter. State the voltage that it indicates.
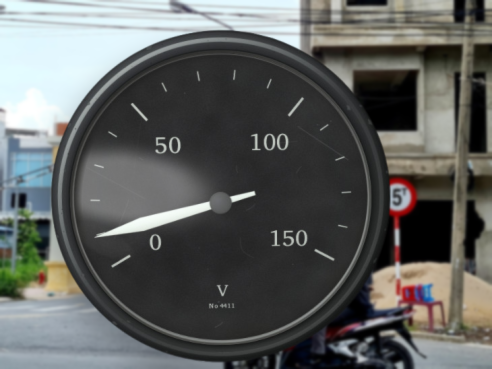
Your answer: 10 V
